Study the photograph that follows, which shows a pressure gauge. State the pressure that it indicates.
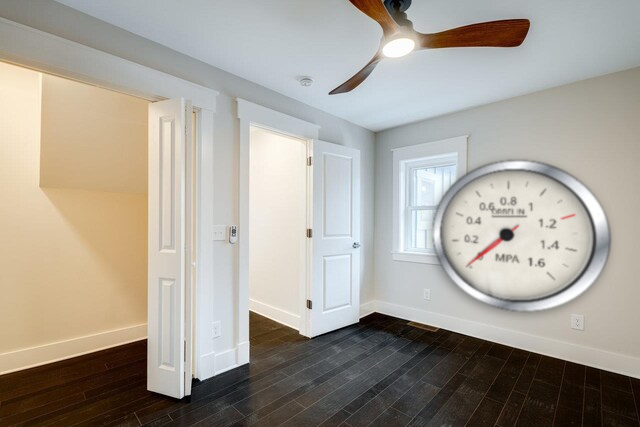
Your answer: 0 MPa
